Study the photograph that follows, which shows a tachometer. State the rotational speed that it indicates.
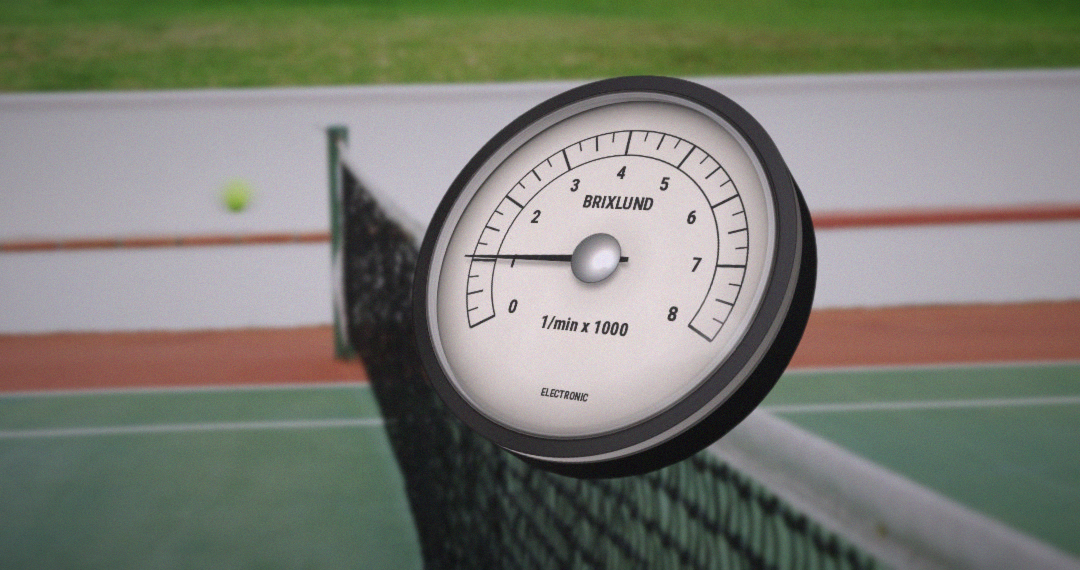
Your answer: 1000 rpm
